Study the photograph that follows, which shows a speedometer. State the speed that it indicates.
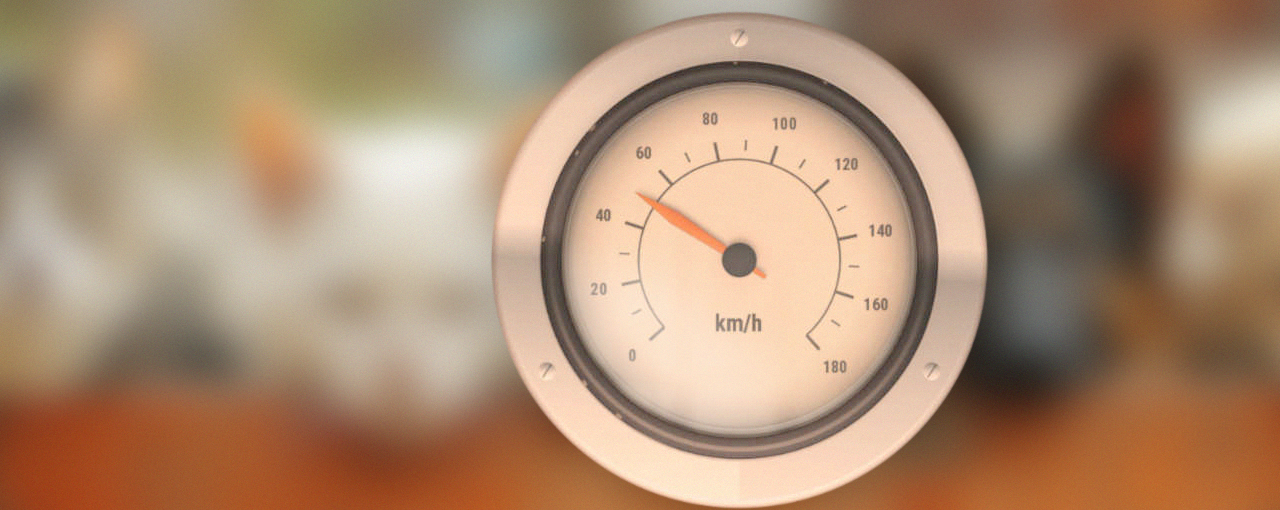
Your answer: 50 km/h
